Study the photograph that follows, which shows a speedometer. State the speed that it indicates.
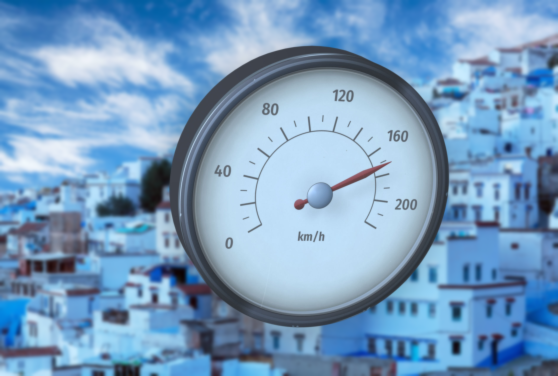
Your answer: 170 km/h
